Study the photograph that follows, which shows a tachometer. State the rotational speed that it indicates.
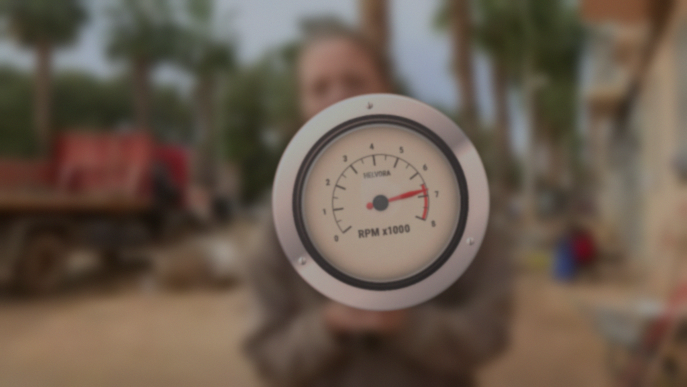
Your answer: 6750 rpm
